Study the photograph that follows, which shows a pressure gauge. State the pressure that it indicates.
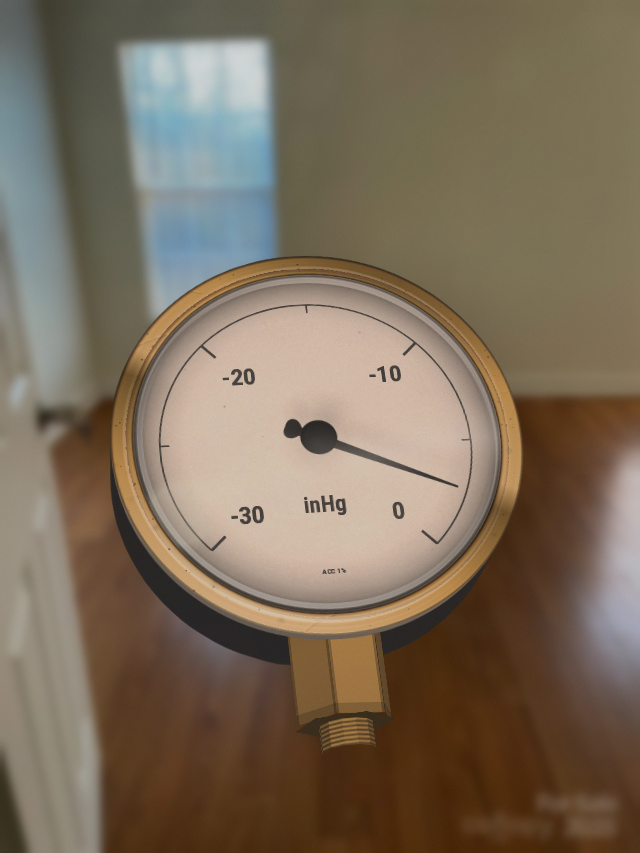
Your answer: -2.5 inHg
